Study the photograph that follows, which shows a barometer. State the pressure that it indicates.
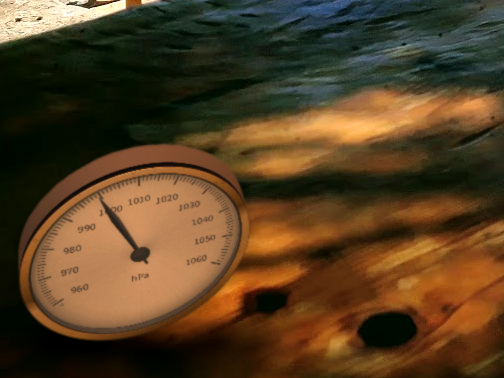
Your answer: 1000 hPa
